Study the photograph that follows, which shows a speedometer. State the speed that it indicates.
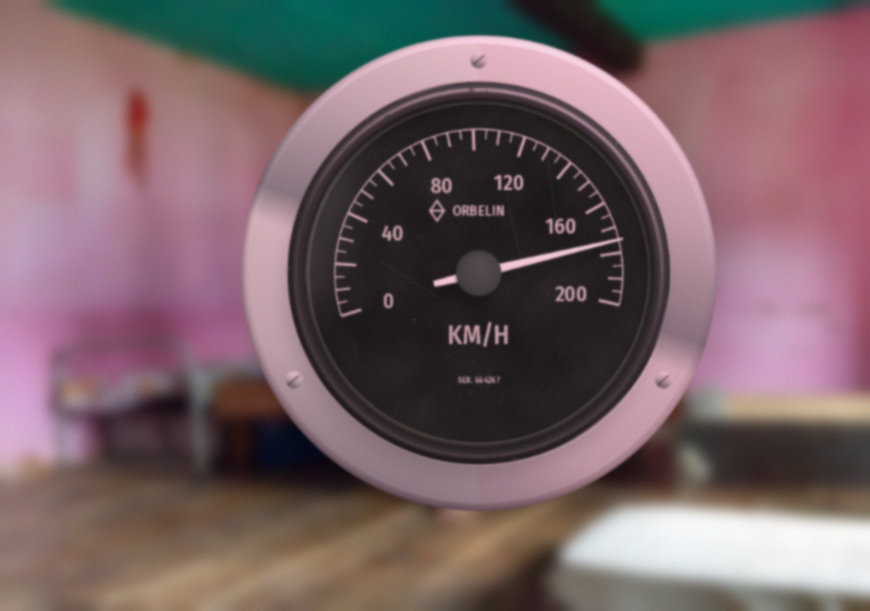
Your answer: 175 km/h
